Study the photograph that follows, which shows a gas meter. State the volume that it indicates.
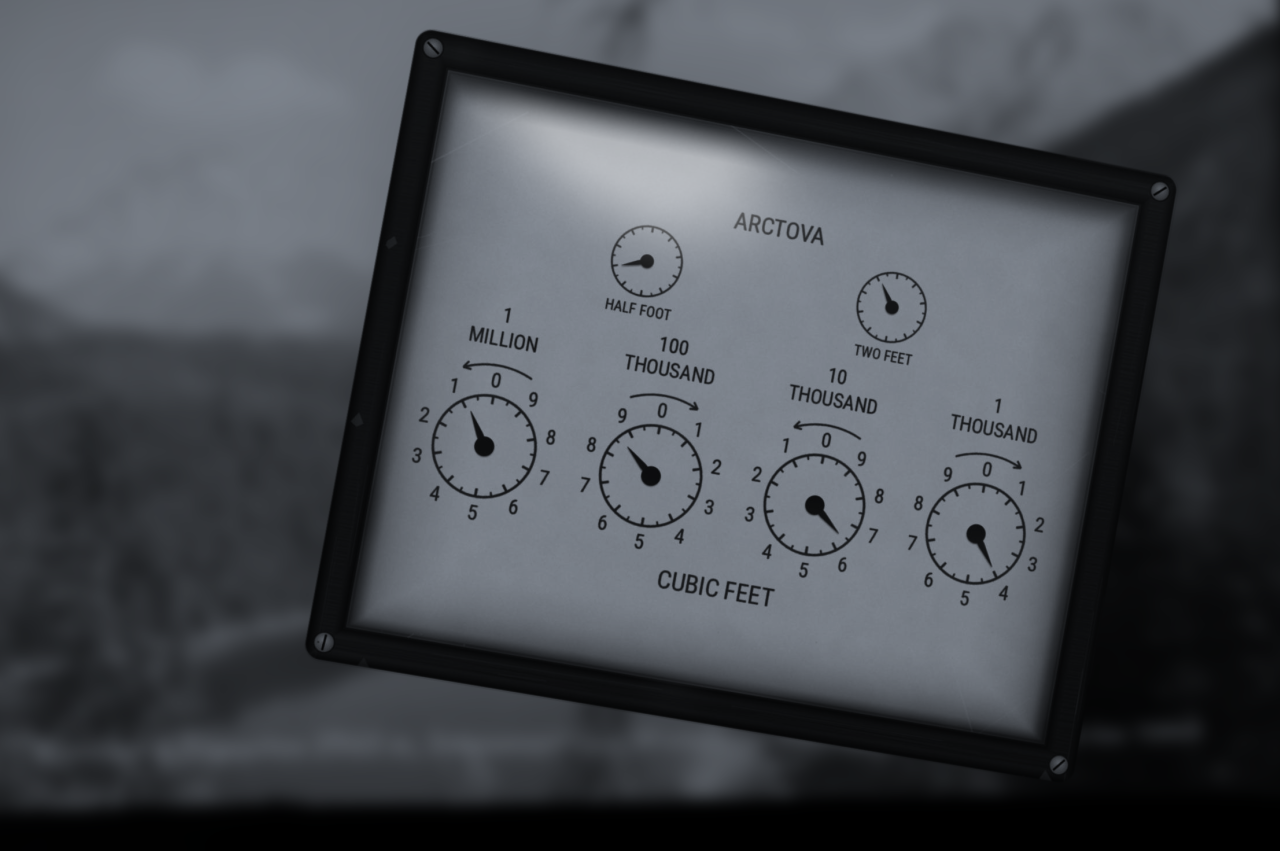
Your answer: 86400 ft³
